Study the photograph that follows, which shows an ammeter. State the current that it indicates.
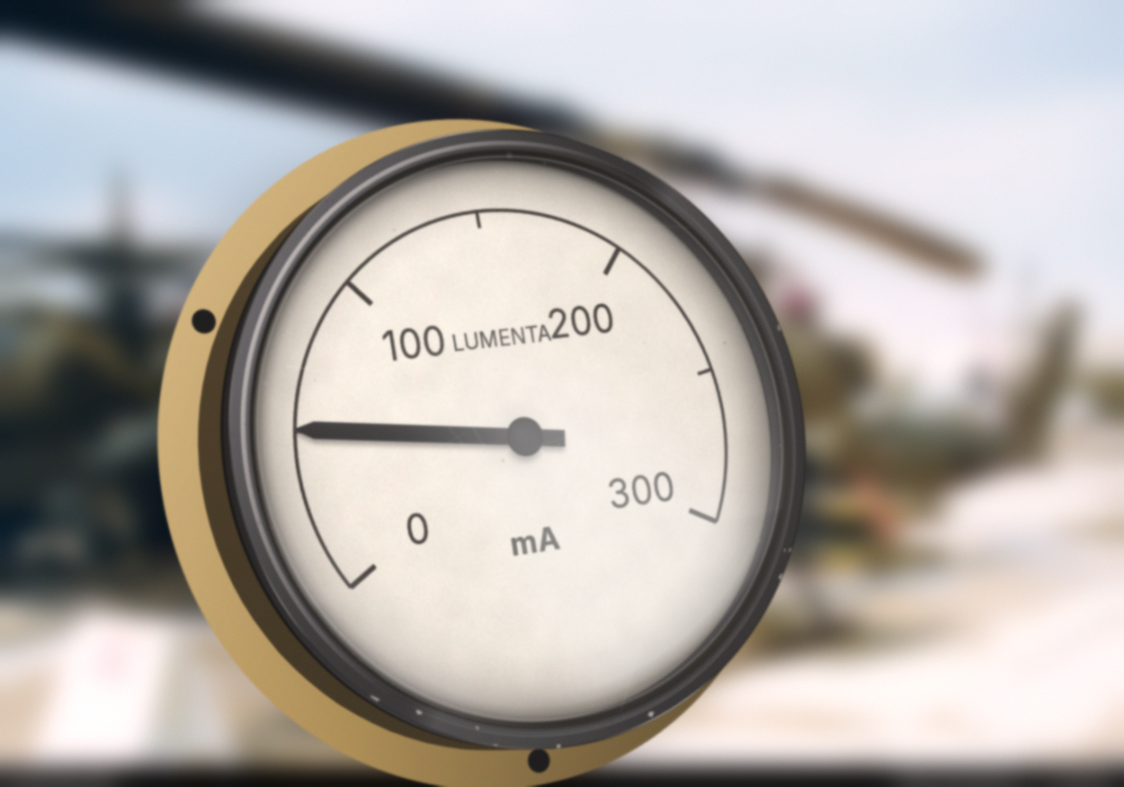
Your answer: 50 mA
